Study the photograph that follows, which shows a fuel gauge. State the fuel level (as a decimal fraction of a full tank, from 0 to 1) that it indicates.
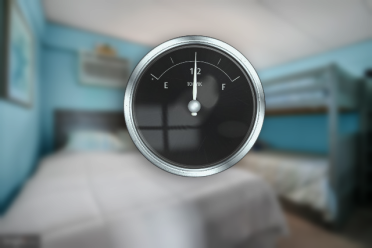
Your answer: 0.5
